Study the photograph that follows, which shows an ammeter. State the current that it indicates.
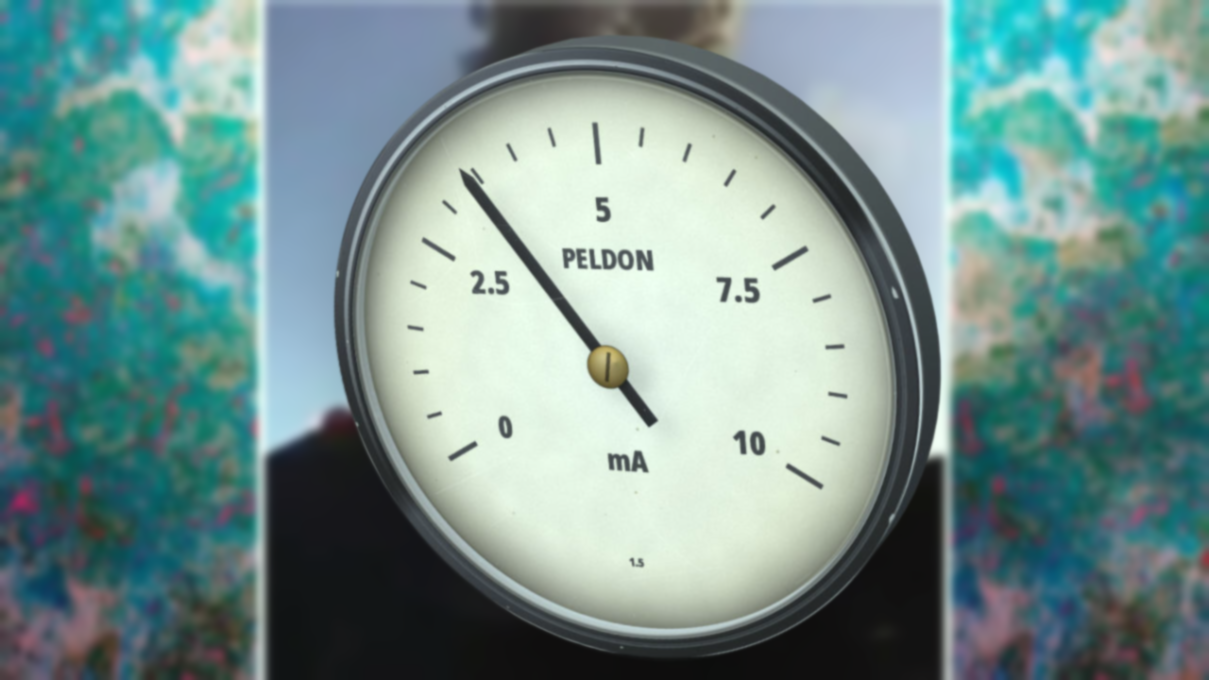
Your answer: 3.5 mA
